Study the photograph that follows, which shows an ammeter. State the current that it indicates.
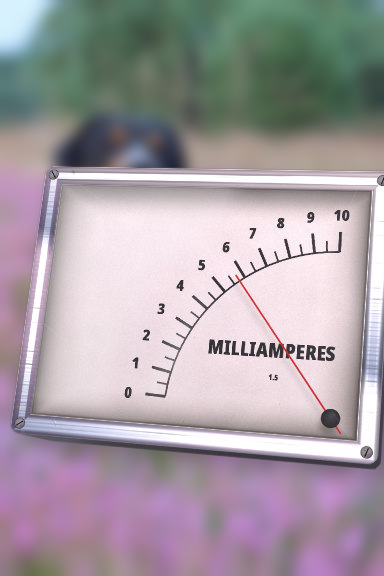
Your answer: 5.75 mA
